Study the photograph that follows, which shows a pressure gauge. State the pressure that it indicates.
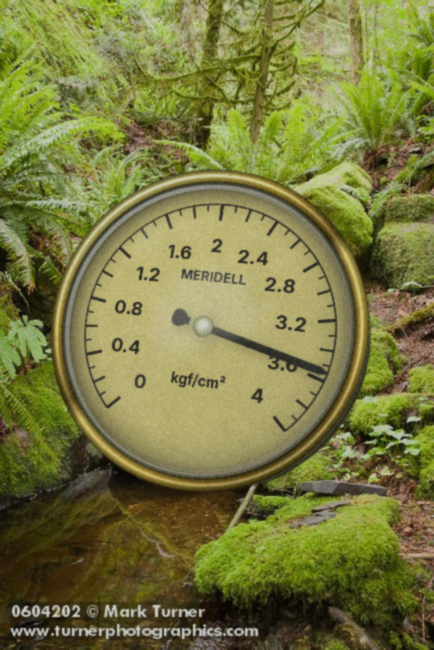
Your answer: 3.55 kg/cm²
